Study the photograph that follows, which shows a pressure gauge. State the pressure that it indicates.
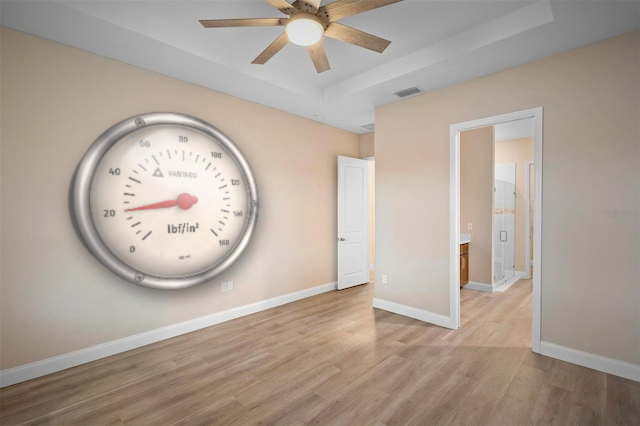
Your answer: 20 psi
